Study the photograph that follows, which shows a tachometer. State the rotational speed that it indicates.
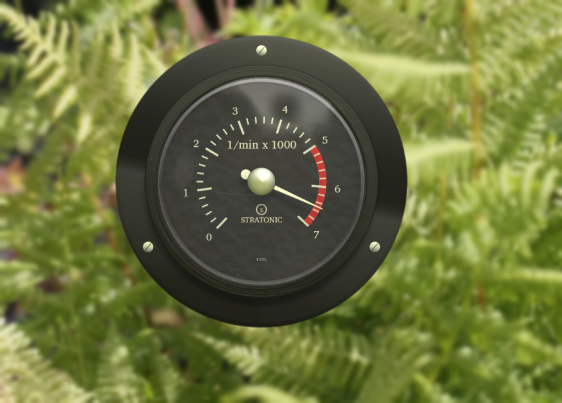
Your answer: 6500 rpm
